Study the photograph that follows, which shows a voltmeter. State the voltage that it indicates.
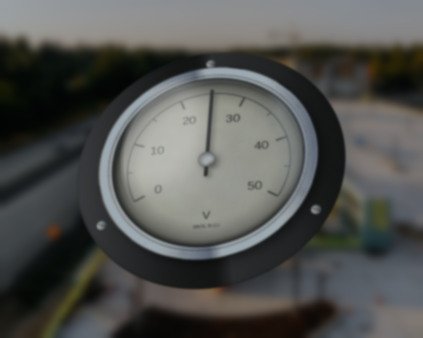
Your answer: 25 V
